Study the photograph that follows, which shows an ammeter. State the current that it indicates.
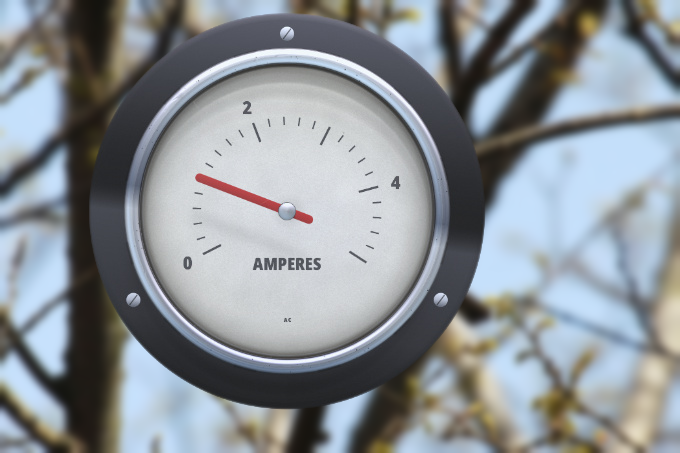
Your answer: 1 A
